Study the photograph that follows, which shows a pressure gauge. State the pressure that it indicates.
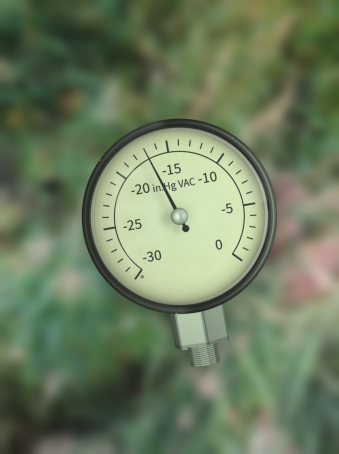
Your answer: -17 inHg
